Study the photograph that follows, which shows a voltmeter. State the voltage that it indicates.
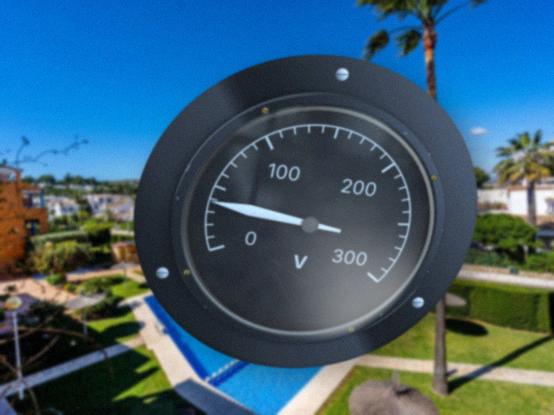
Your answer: 40 V
